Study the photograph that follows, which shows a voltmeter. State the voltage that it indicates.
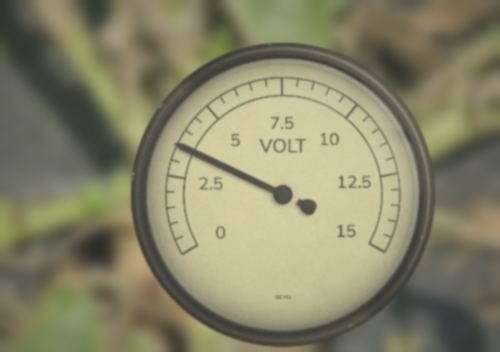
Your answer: 3.5 V
